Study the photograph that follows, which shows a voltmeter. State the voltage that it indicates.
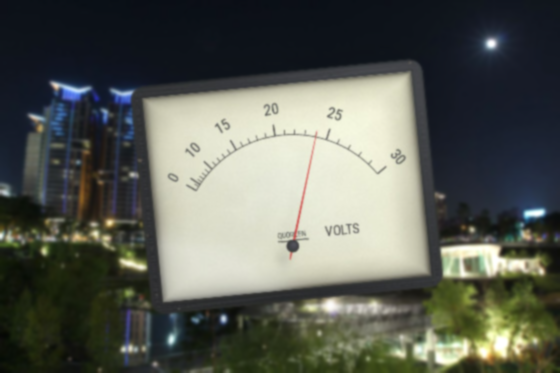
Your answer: 24 V
